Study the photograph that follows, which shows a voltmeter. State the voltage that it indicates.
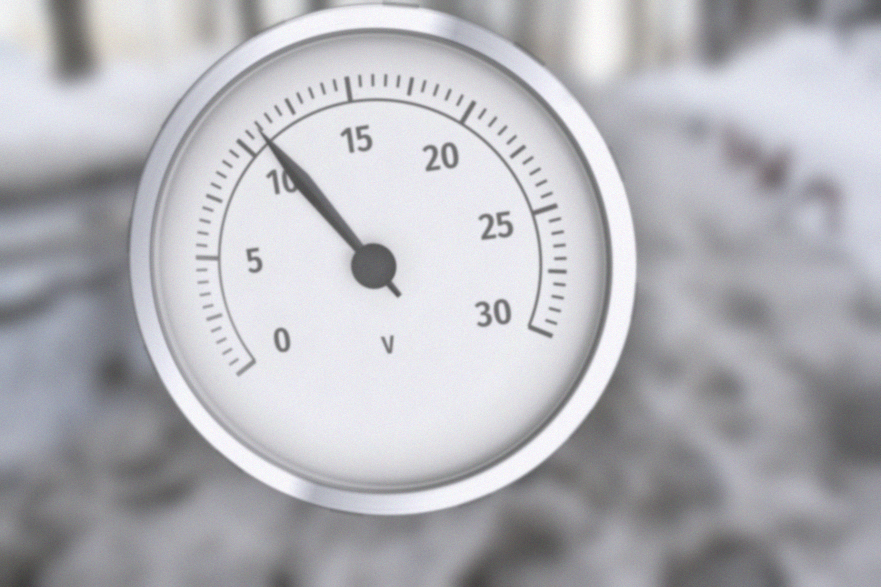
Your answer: 11 V
